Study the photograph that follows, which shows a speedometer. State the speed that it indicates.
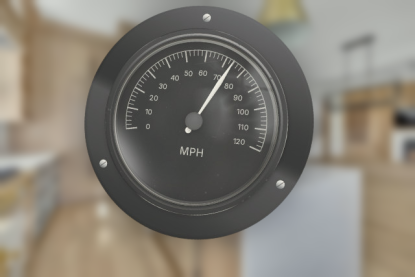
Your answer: 74 mph
